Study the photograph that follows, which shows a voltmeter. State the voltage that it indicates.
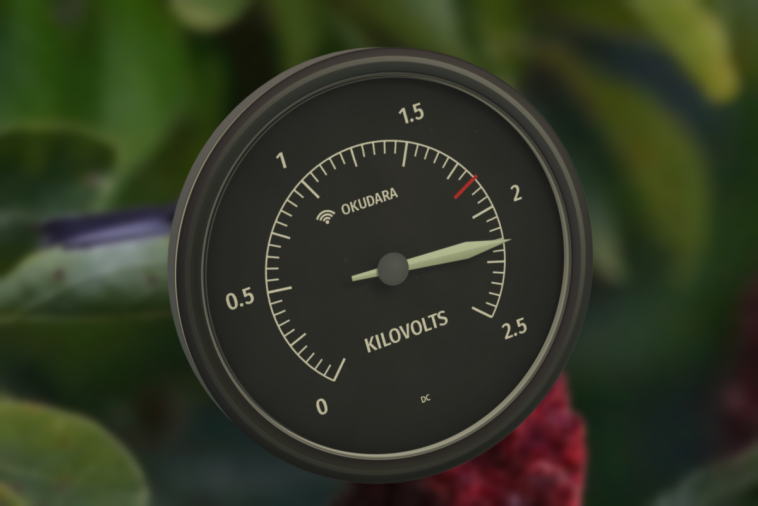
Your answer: 2.15 kV
